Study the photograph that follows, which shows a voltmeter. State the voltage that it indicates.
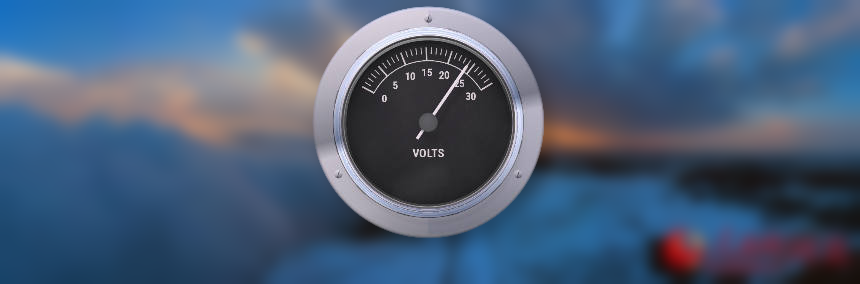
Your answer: 24 V
